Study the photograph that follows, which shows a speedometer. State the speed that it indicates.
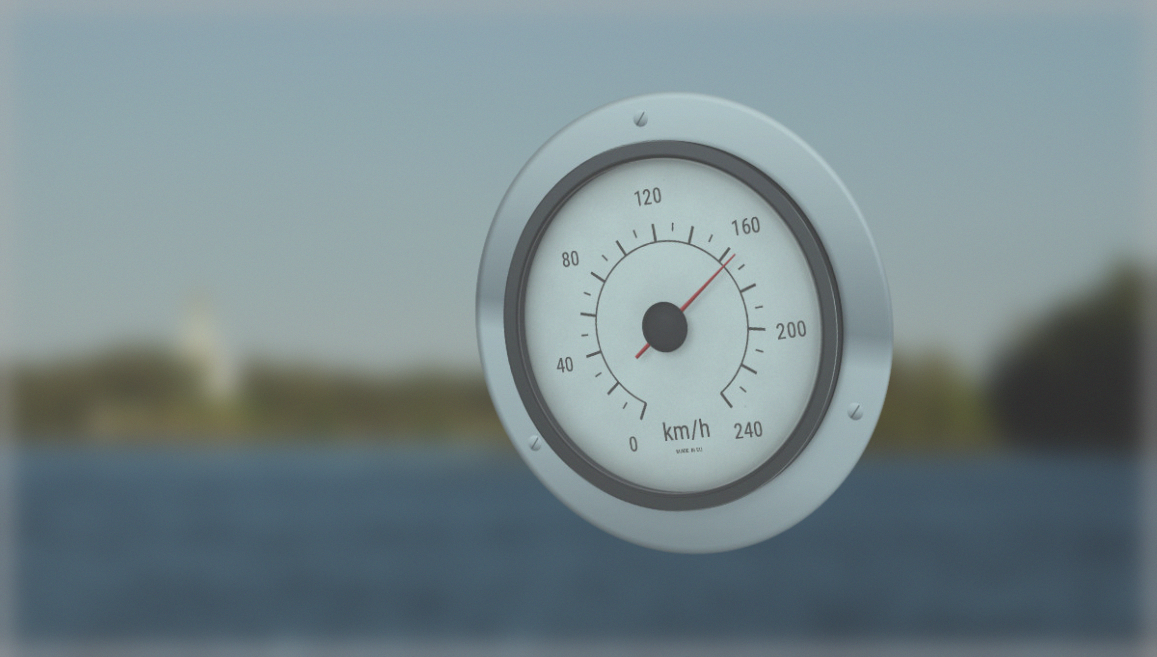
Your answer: 165 km/h
